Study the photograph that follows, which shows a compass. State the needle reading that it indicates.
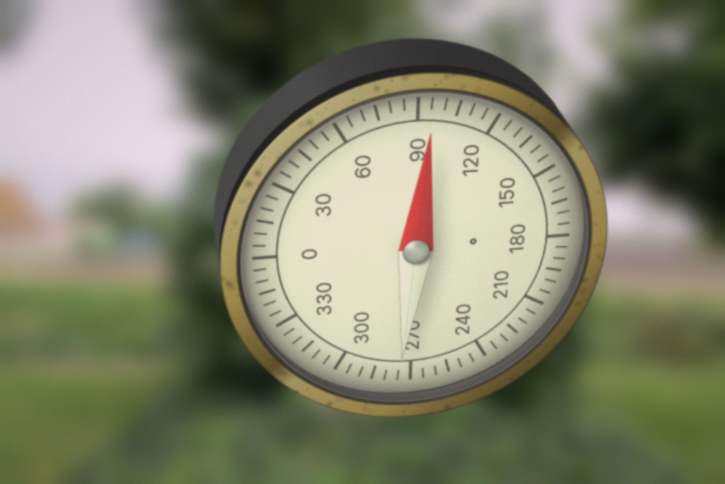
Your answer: 95 °
